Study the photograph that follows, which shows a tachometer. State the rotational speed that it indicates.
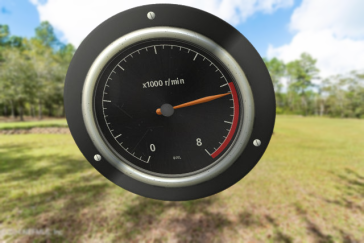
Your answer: 6200 rpm
